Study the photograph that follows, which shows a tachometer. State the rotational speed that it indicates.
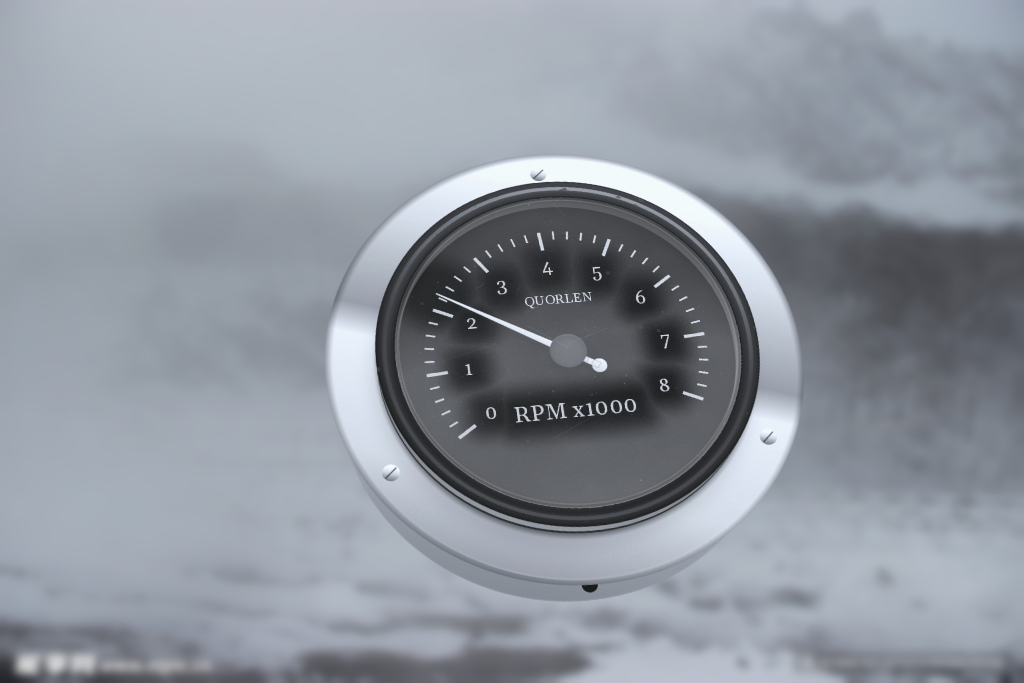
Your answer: 2200 rpm
